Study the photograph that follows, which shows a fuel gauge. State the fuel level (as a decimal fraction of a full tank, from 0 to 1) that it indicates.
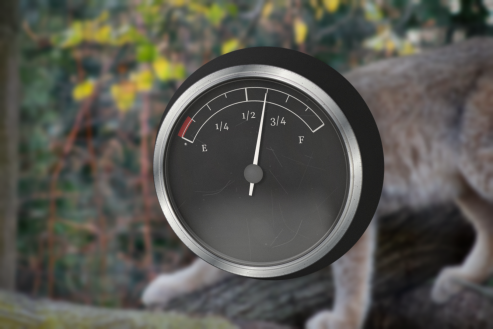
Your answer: 0.625
